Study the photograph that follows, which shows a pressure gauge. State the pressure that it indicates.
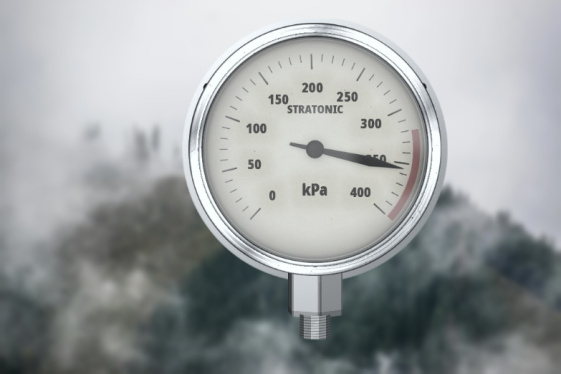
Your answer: 355 kPa
